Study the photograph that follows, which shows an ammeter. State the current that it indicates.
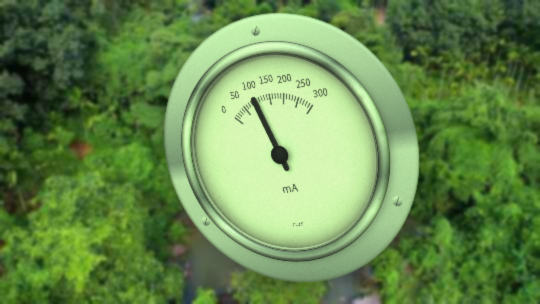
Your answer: 100 mA
